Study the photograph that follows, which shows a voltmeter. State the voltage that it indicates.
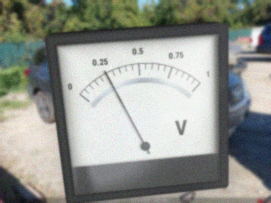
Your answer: 0.25 V
